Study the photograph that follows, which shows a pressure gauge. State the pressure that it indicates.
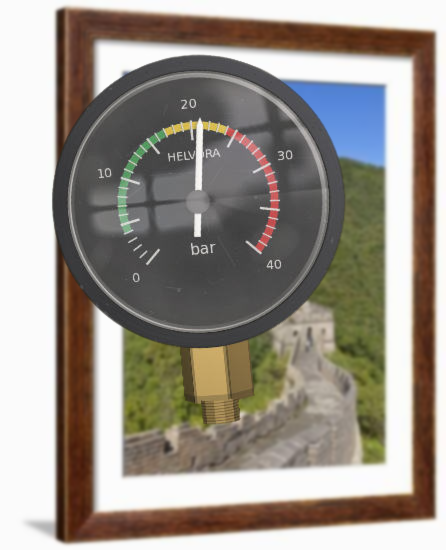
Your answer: 21 bar
